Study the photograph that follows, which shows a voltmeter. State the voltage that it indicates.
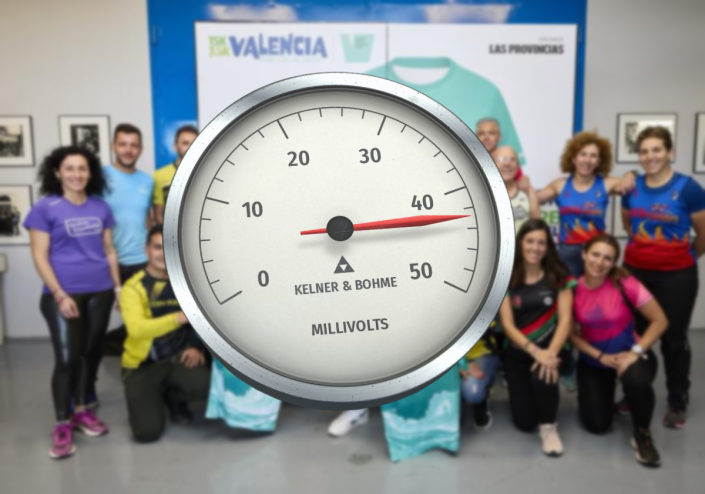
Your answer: 43 mV
